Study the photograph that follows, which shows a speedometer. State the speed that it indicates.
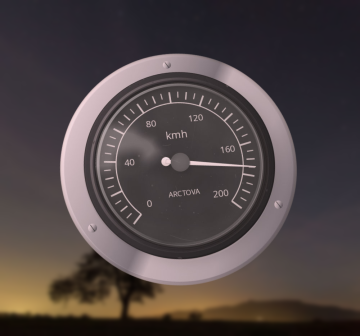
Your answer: 175 km/h
